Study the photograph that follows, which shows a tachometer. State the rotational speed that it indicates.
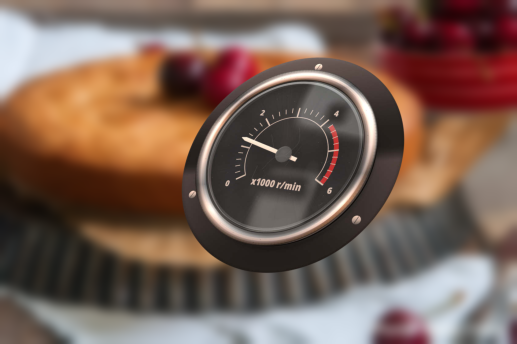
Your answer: 1200 rpm
